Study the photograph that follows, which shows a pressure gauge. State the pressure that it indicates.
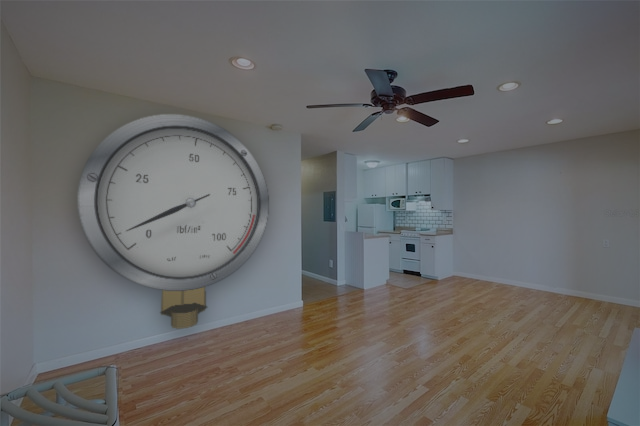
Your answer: 5 psi
